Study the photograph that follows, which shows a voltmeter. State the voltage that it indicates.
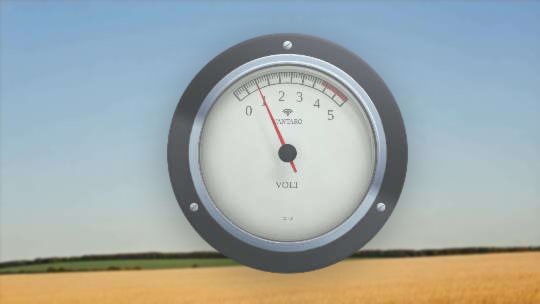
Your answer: 1 V
